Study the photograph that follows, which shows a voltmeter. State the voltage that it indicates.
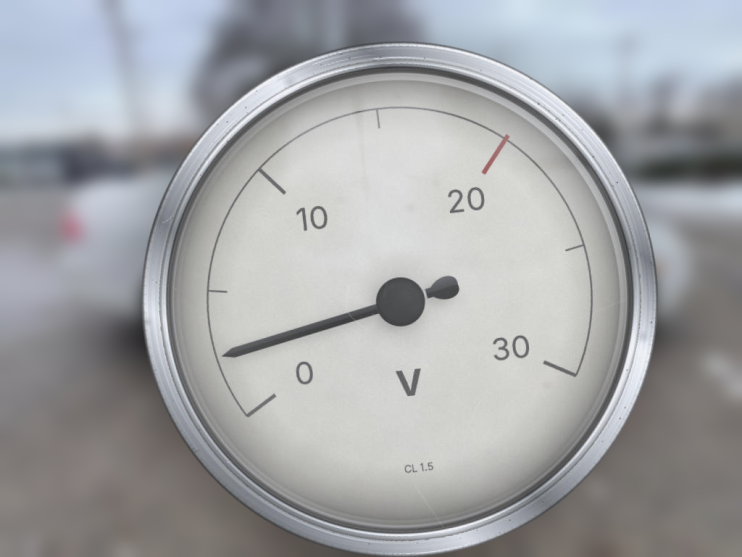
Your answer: 2.5 V
